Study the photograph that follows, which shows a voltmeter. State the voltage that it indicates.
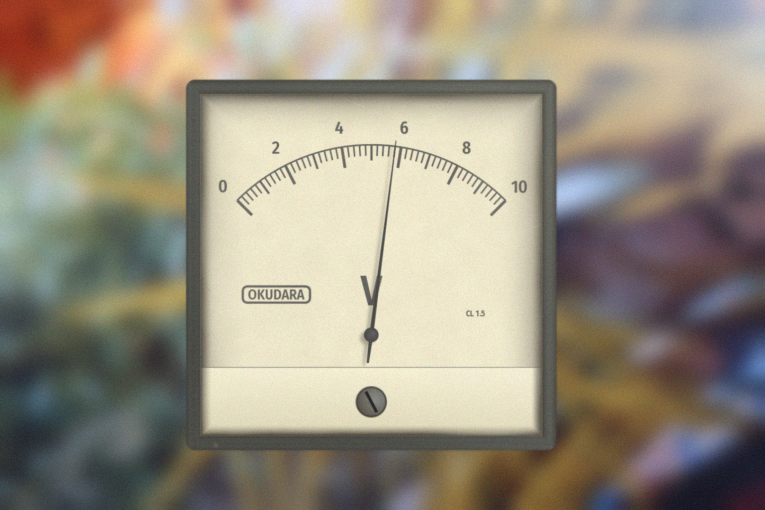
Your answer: 5.8 V
